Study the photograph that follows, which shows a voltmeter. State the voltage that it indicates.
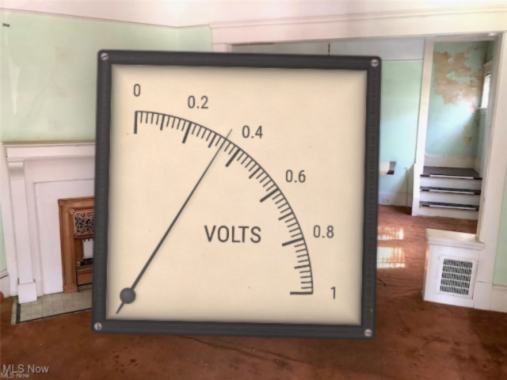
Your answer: 0.34 V
